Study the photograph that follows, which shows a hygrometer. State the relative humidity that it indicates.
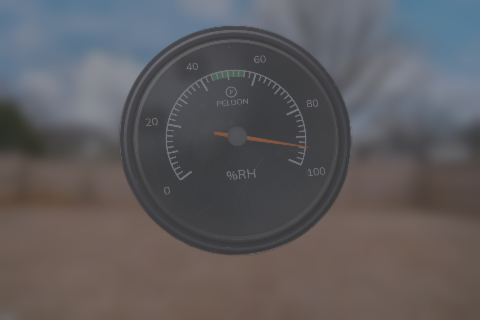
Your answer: 94 %
